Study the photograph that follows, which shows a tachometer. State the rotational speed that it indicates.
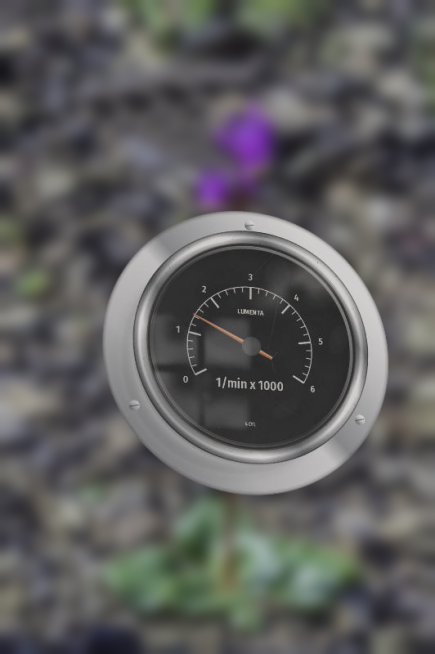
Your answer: 1400 rpm
